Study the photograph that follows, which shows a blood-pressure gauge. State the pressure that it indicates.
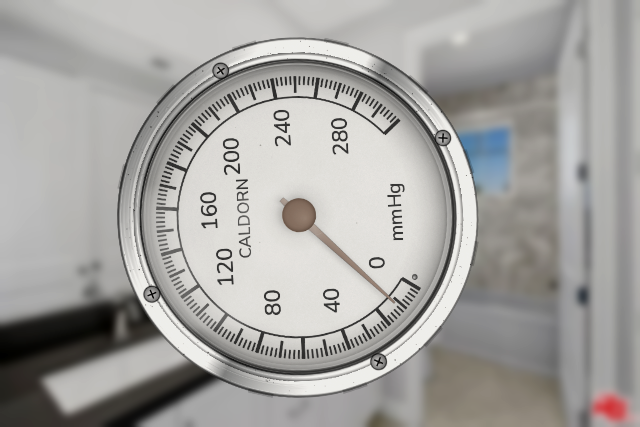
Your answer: 12 mmHg
